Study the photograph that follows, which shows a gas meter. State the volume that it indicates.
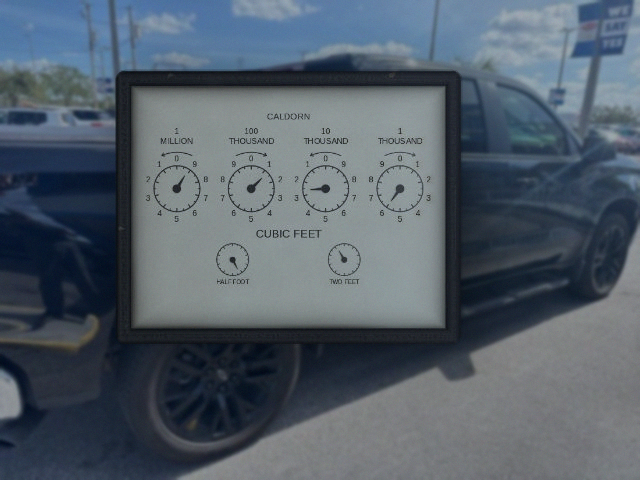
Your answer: 912600 ft³
